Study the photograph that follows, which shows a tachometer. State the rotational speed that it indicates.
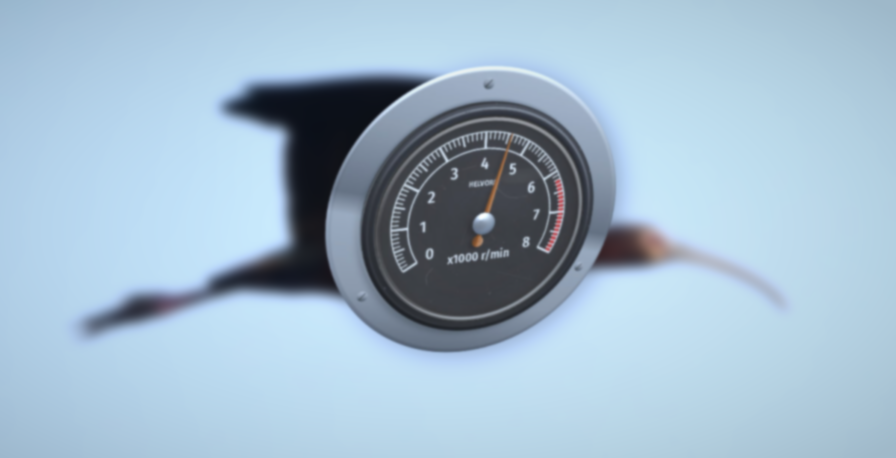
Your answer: 4500 rpm
